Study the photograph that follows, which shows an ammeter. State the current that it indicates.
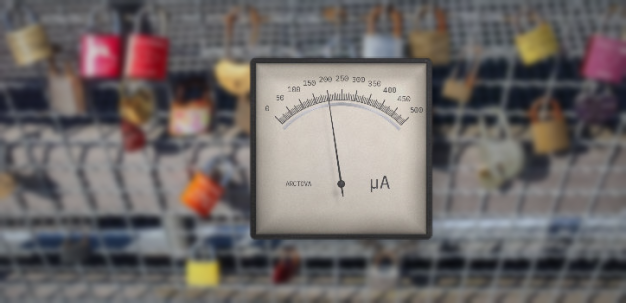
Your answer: 200 µA
